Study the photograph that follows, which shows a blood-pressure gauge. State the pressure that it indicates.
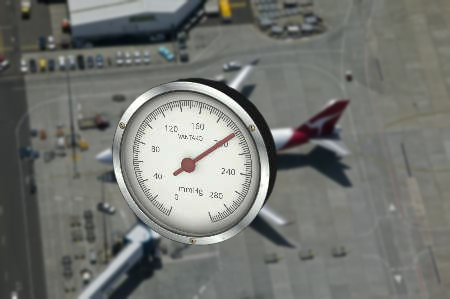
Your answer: 200 mmHg
